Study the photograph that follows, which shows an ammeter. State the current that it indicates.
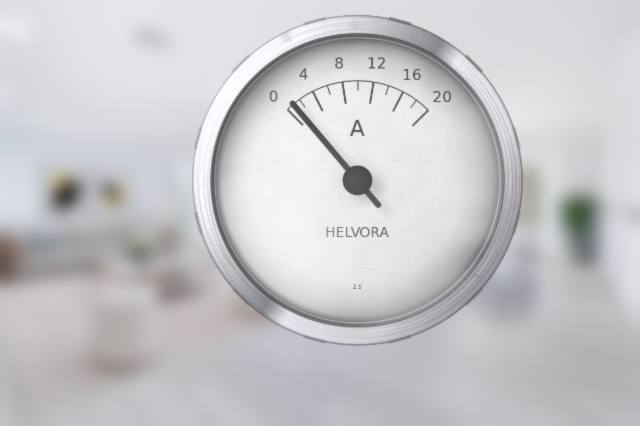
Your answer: 1 A
